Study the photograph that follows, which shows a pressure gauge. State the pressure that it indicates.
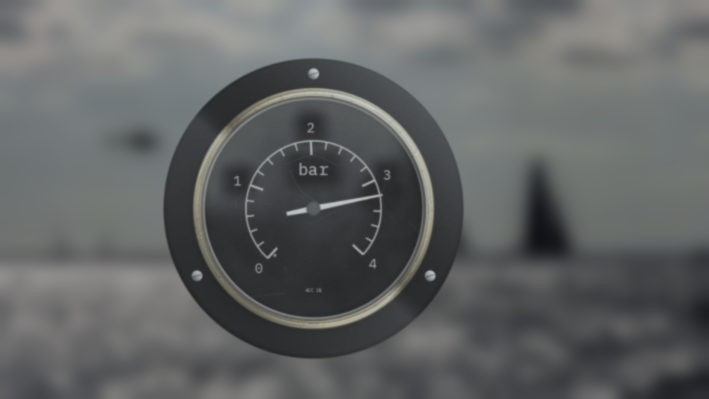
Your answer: 3.2 bar
